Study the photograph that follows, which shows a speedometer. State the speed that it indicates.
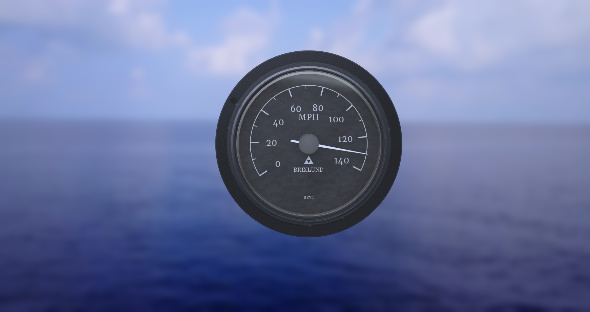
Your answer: 130 mph
